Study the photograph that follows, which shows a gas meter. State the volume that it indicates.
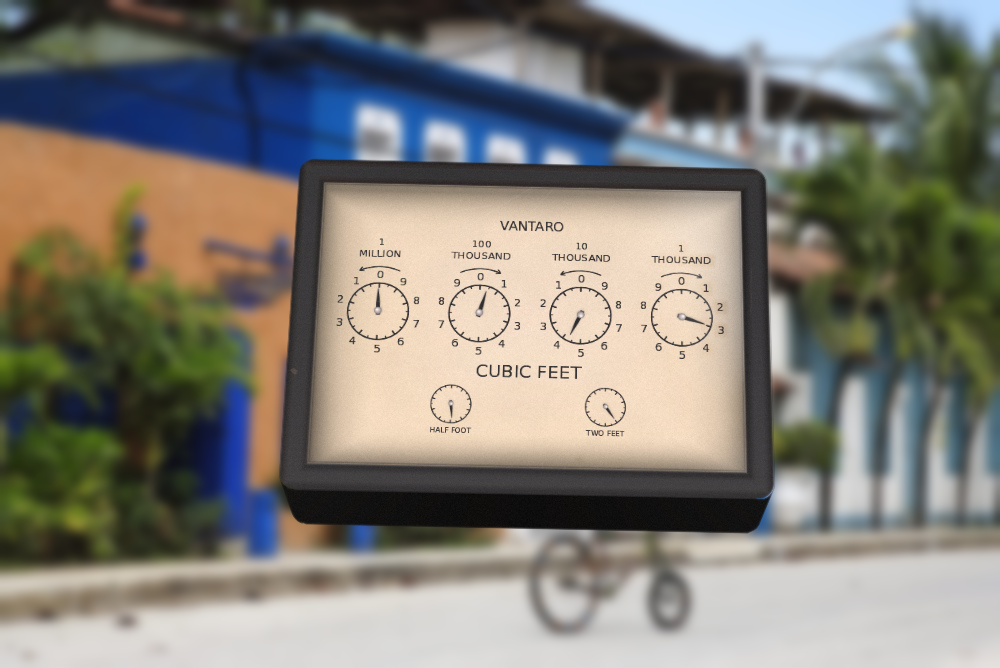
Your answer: 4300 ft³
